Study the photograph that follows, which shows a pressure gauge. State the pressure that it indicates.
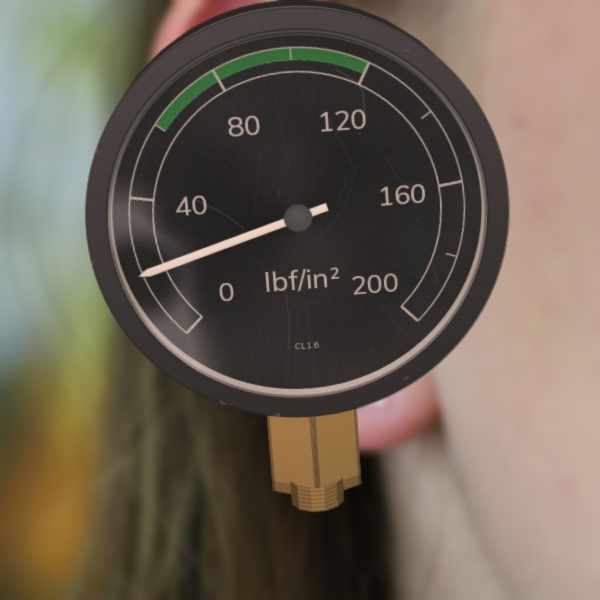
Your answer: 20 psi
